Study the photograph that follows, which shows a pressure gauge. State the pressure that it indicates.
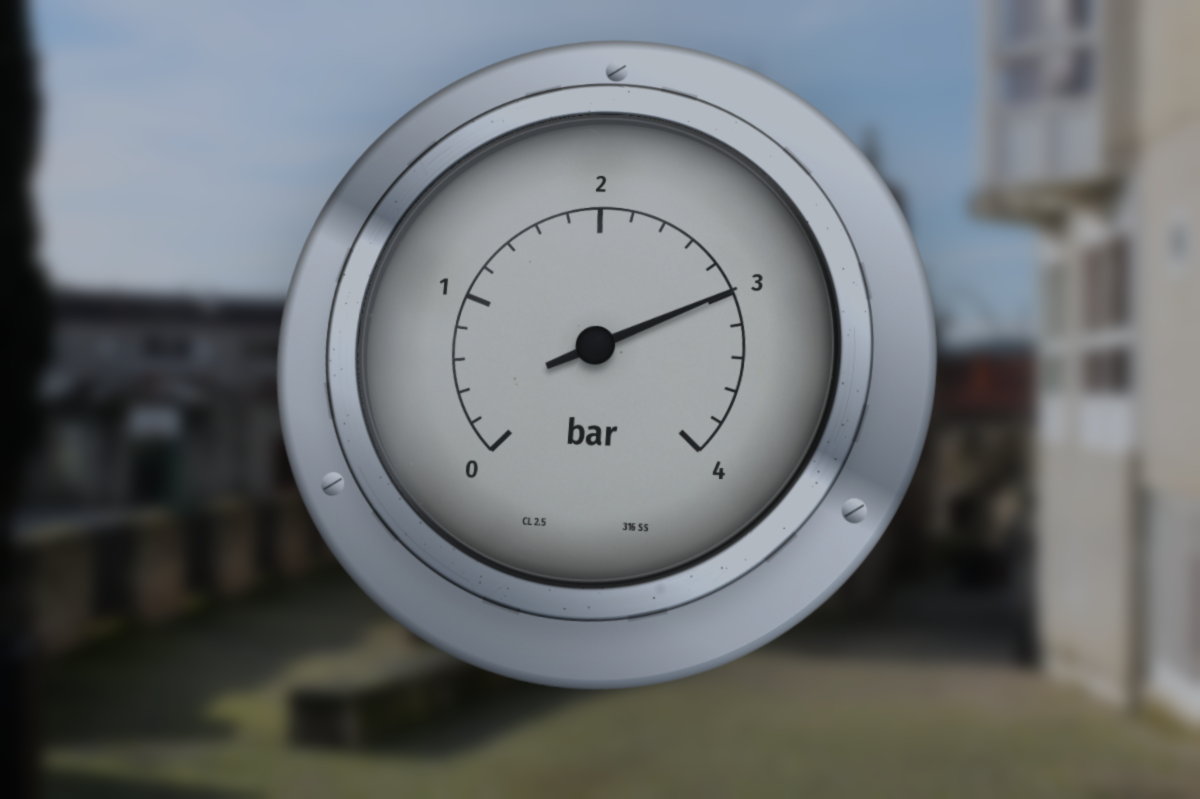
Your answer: 3 bar
